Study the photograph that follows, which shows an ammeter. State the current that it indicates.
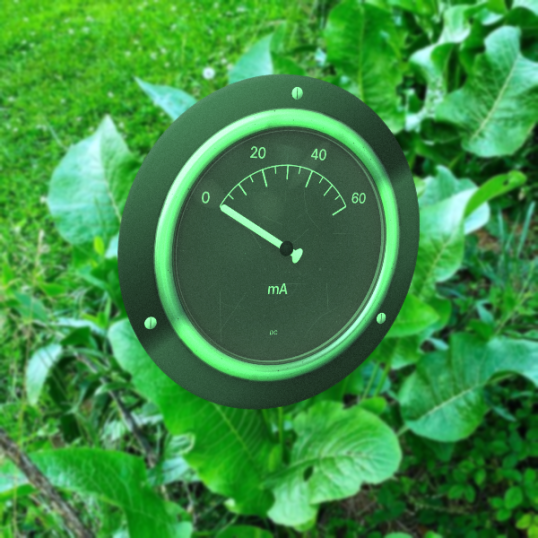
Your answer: 0 mA
